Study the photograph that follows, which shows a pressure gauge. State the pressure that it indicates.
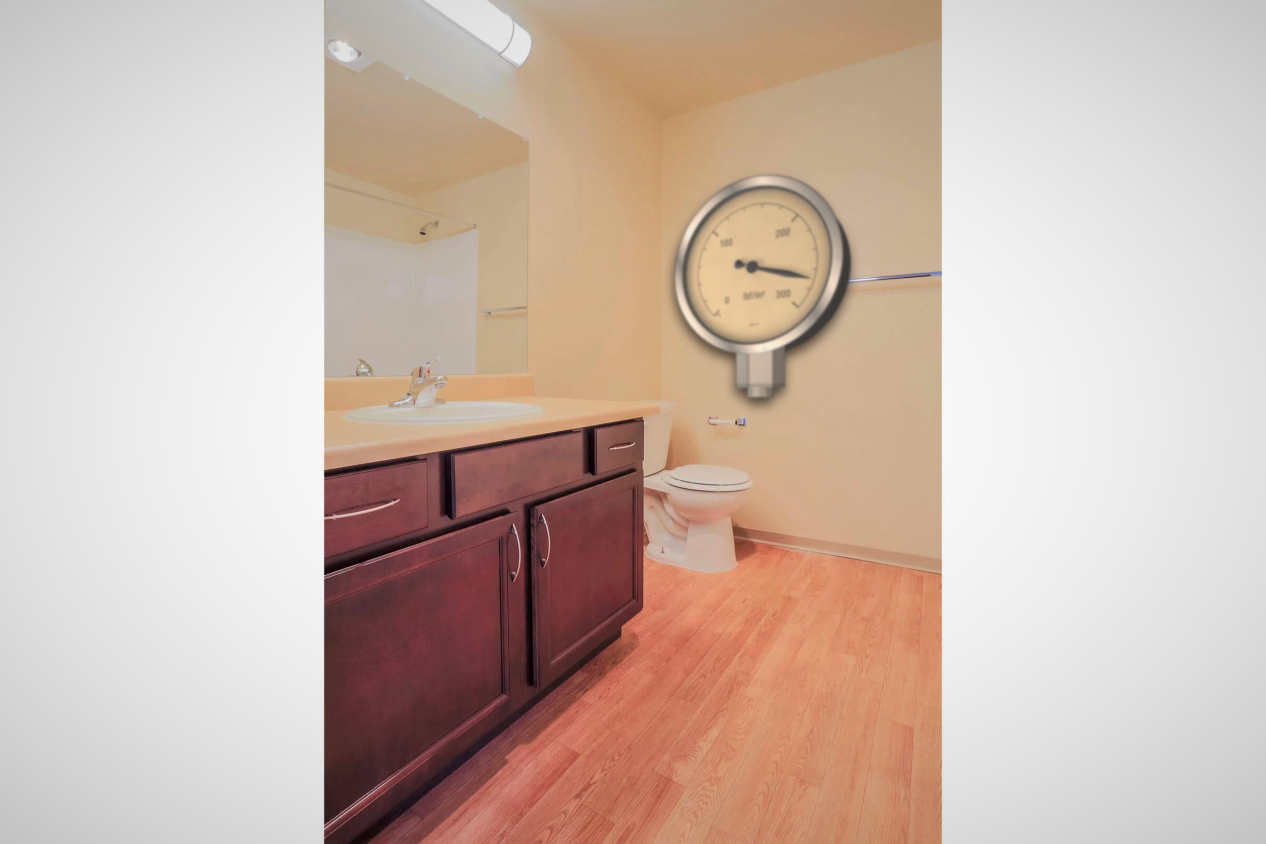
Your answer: 270 psi
